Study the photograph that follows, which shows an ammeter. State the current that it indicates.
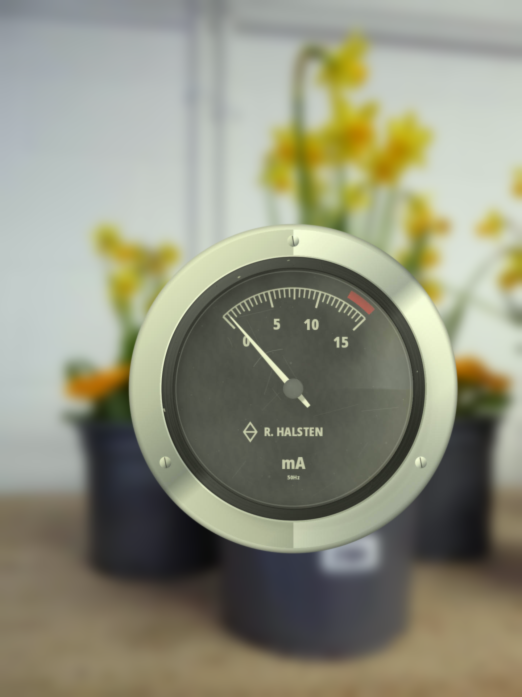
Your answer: 0.5 mA
